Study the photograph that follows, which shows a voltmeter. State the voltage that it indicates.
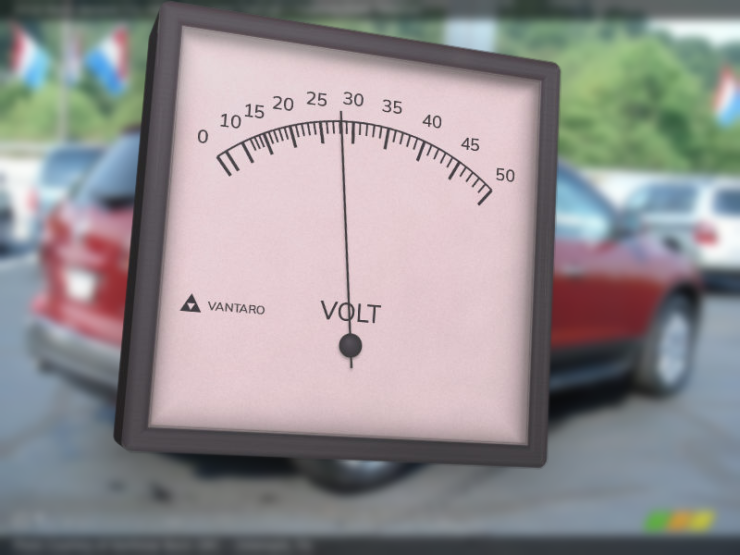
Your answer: 28 V
